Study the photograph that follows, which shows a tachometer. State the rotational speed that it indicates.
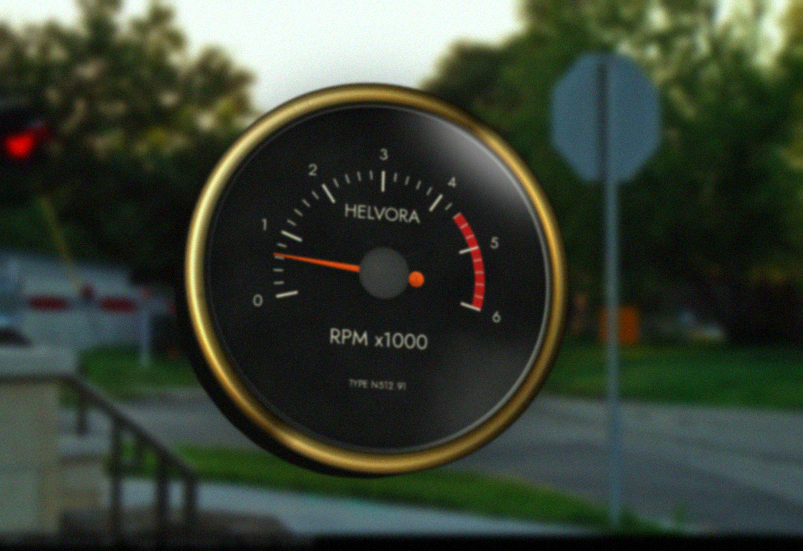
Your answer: 600 rpm
